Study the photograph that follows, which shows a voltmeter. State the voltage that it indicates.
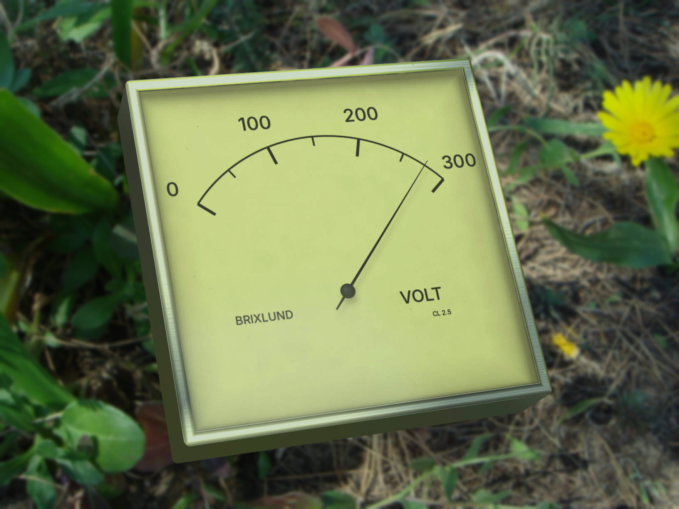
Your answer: 275 V
